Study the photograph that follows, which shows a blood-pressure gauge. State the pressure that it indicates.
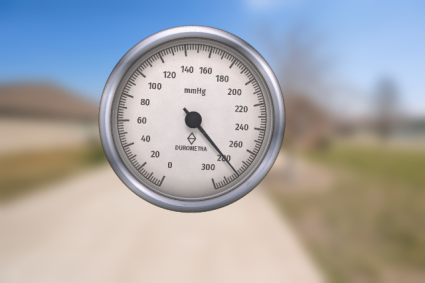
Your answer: 280 mmHg
